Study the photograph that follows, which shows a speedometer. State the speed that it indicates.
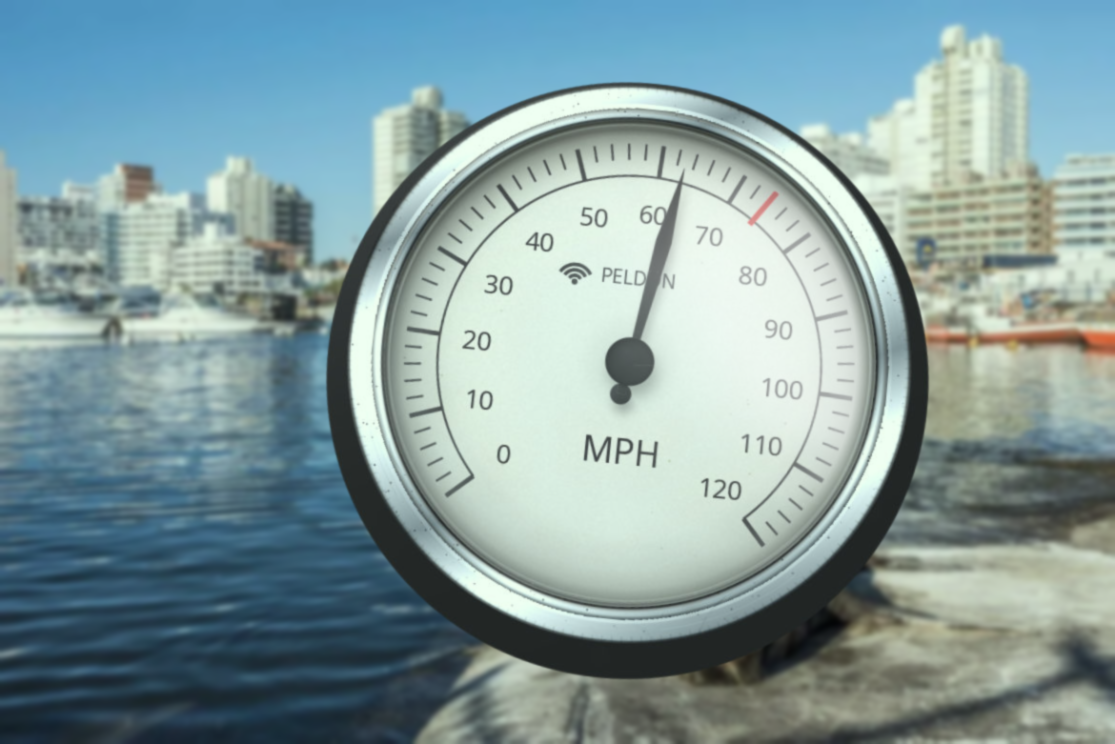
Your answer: 63 mph
